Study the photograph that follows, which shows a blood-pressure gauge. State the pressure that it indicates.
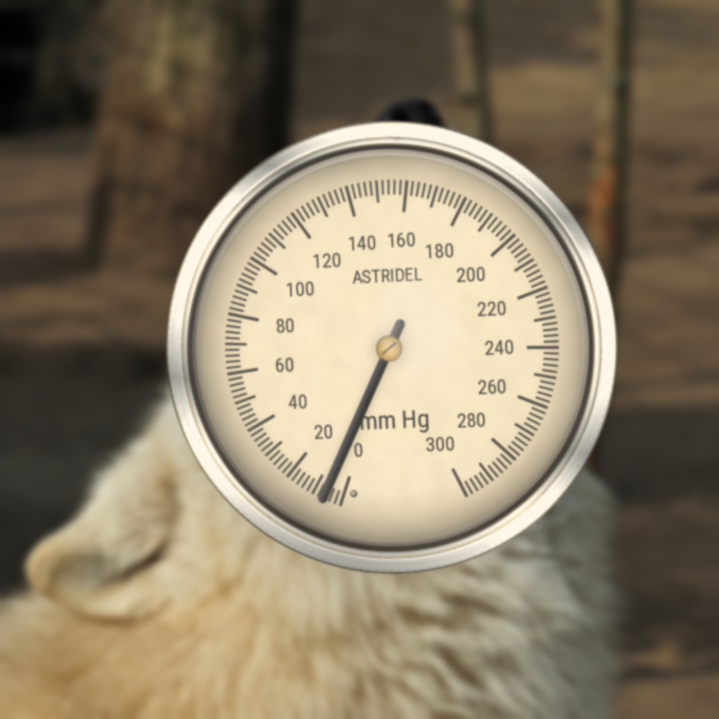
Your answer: 6 mmHg
